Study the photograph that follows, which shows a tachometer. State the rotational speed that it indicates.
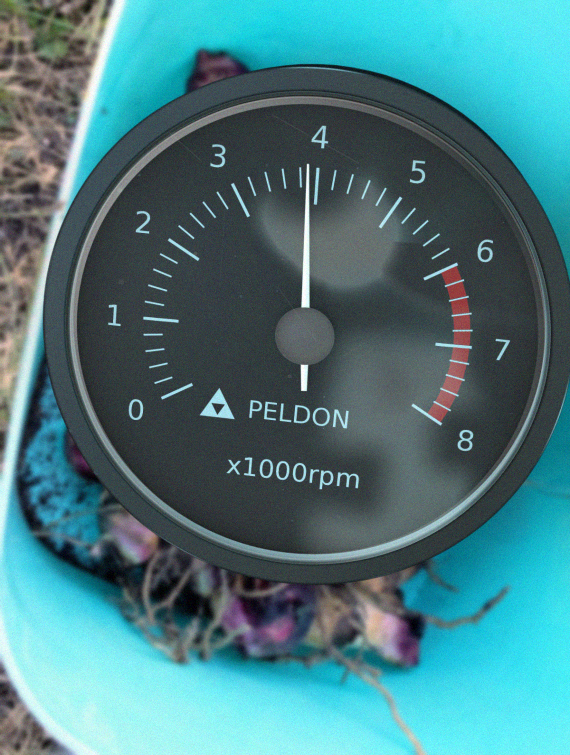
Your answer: 3900 rpm
